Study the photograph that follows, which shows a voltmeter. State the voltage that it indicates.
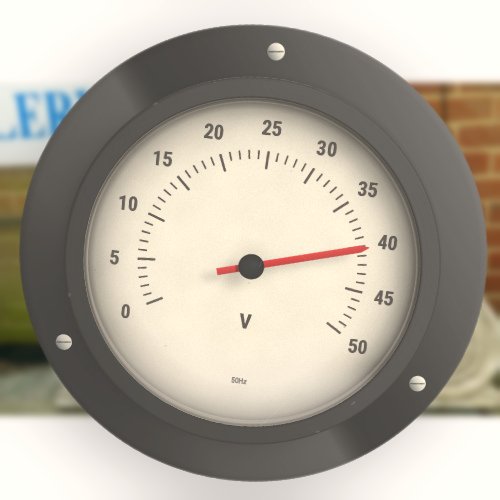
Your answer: 40 V
